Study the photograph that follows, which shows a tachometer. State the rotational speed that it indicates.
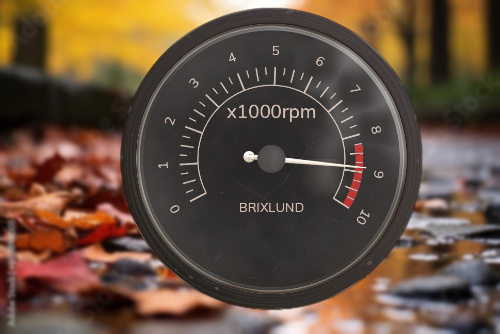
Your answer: 8875 rpm
